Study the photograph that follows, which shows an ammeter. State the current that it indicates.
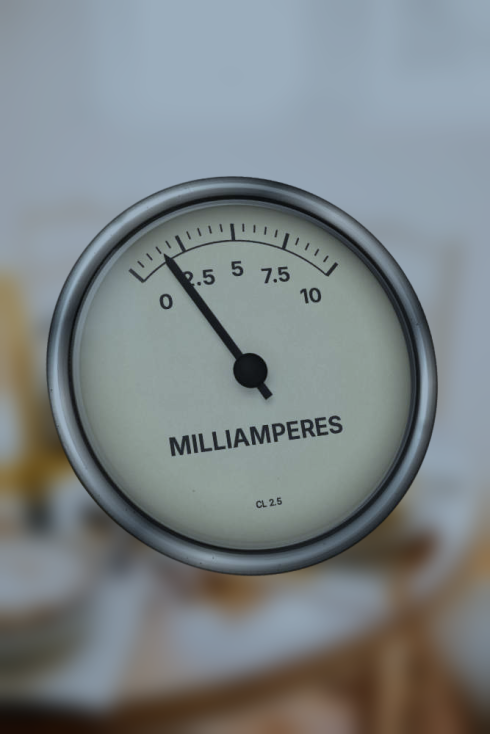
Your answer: 1.5 mA
